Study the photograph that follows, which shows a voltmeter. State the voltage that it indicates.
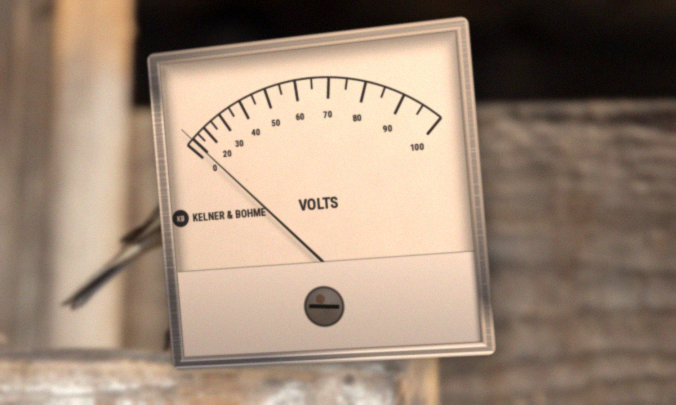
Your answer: 10 V
